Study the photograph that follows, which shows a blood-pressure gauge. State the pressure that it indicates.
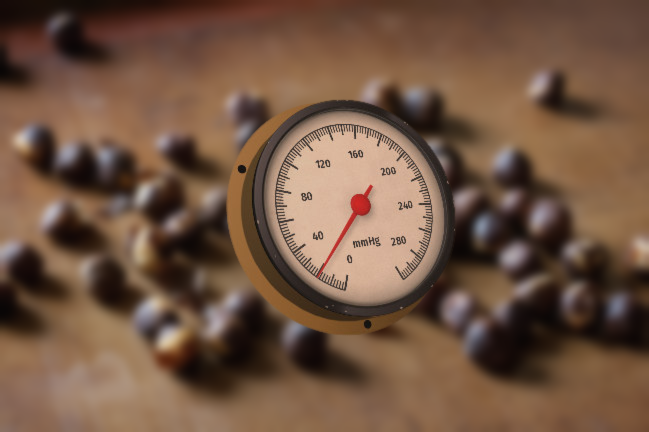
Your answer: 20 mmHg
